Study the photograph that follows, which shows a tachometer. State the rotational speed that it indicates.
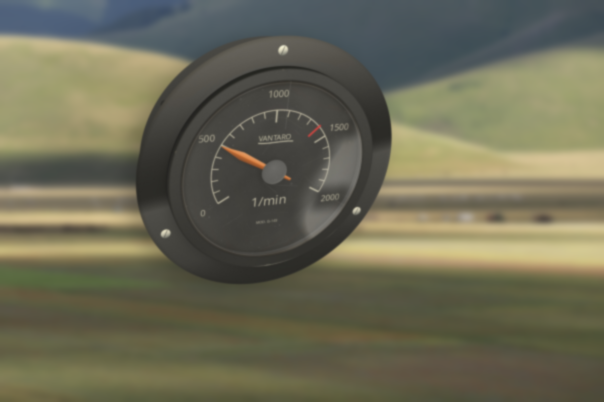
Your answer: 500 rpm
